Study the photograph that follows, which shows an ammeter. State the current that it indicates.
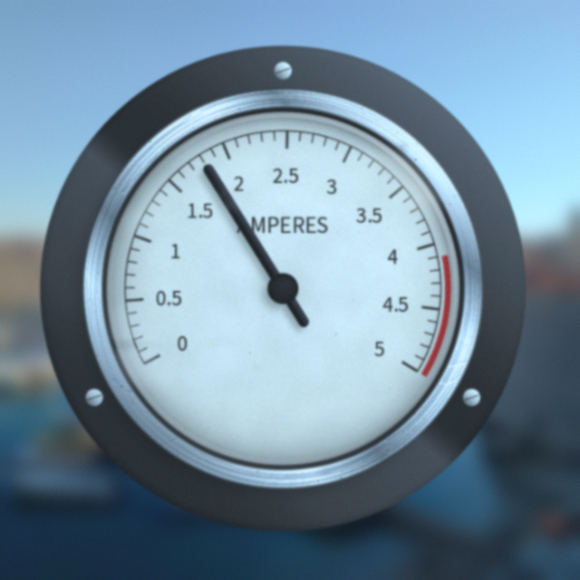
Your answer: 1.8 A
